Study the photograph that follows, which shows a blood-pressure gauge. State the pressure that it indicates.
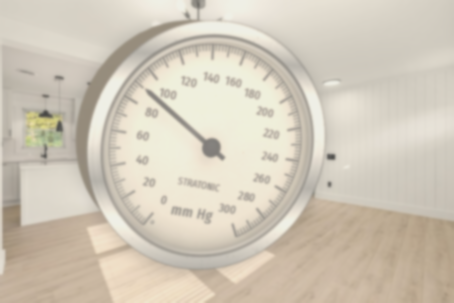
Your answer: 90 mmHg
